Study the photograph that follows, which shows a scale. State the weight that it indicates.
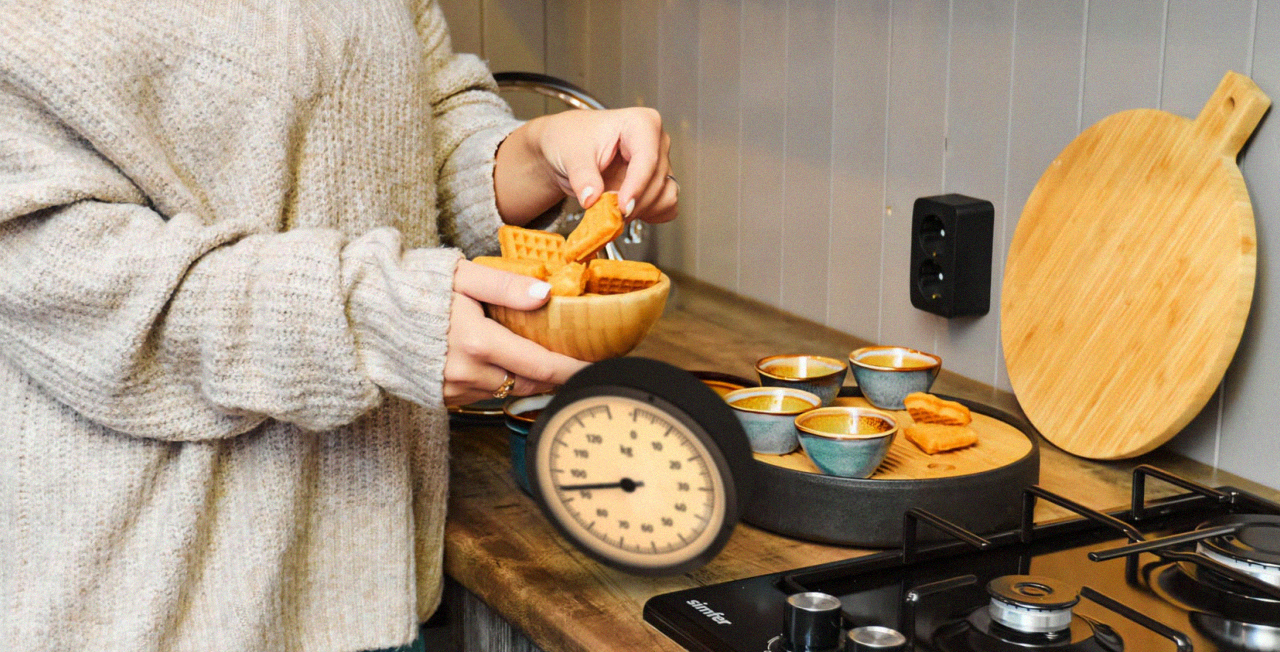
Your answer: 95 kg
